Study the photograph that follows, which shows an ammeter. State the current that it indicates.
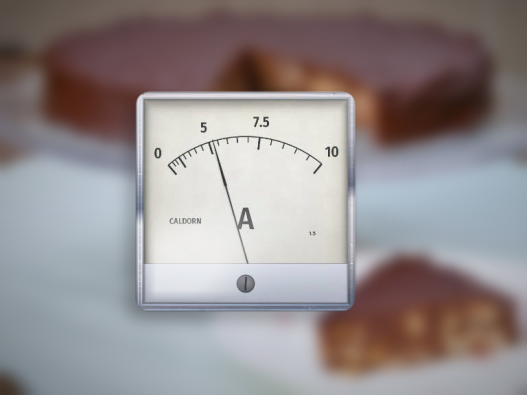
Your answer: 5.25 A
